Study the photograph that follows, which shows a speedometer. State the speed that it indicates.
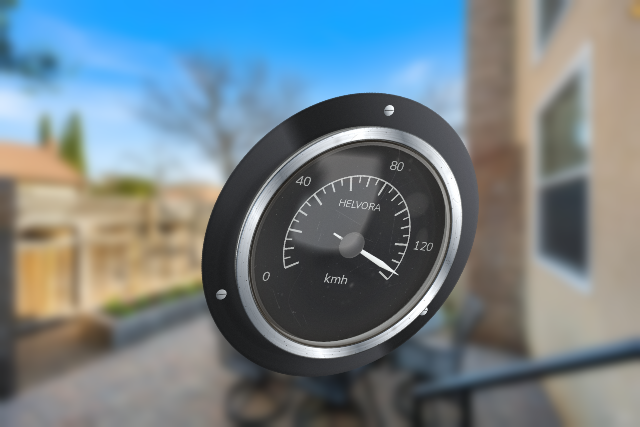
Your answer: 135 km/h
